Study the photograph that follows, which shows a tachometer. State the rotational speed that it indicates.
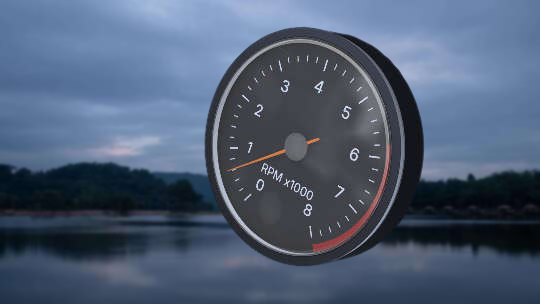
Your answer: 600 rpm
